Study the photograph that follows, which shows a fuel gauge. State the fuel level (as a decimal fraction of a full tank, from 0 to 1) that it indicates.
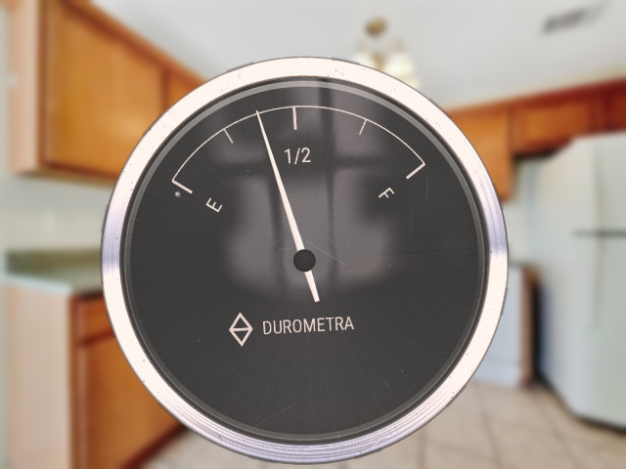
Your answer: 0.375
